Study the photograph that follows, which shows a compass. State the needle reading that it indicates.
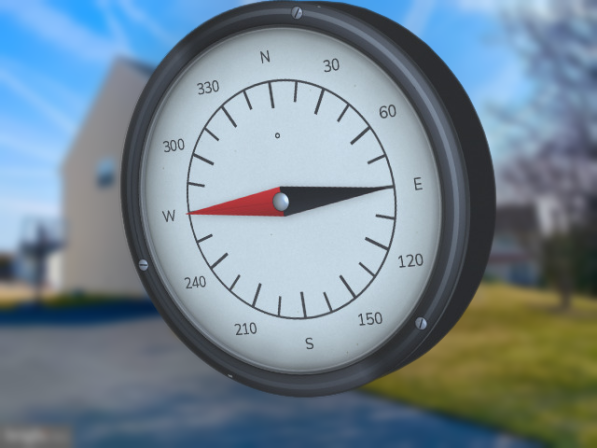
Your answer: 270 °
